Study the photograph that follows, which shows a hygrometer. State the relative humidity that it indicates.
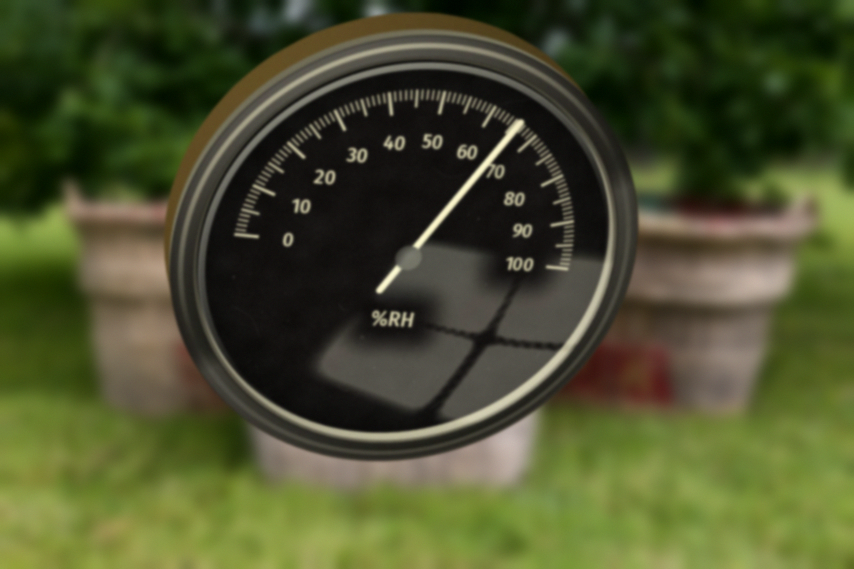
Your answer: 65 %
